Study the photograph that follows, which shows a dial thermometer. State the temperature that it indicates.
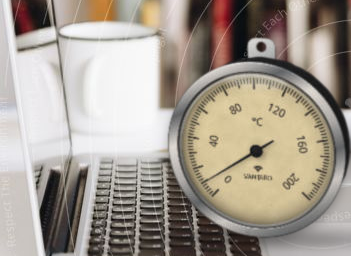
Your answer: 10 °C
